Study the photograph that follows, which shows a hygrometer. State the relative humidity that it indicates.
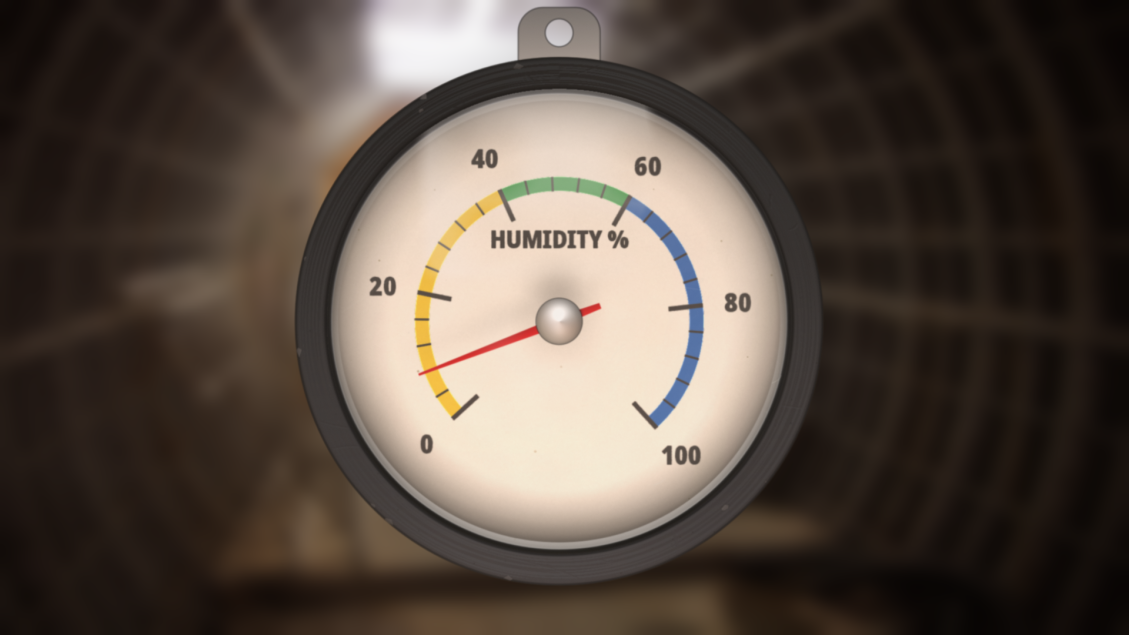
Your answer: 8 %
